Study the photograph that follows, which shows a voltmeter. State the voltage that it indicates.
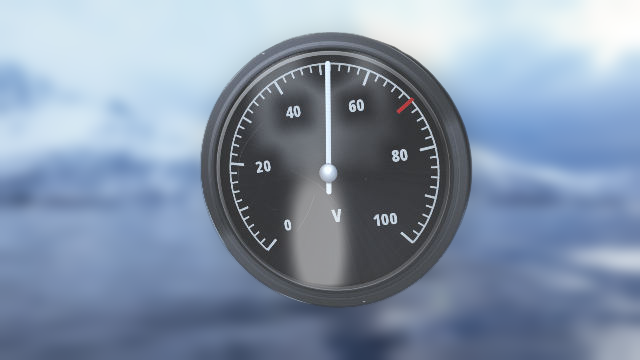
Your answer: 52 V
